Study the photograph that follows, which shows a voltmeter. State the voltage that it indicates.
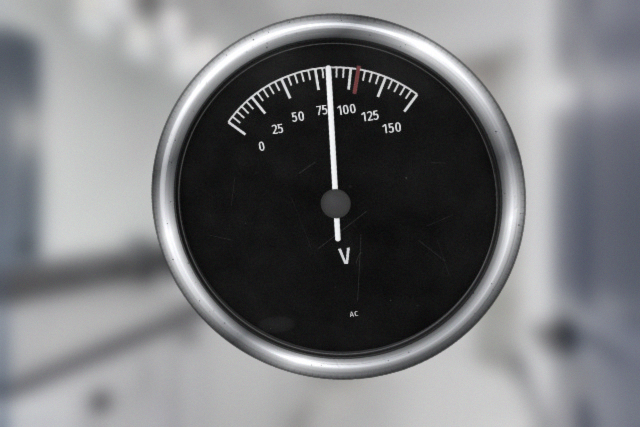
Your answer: 85 V
